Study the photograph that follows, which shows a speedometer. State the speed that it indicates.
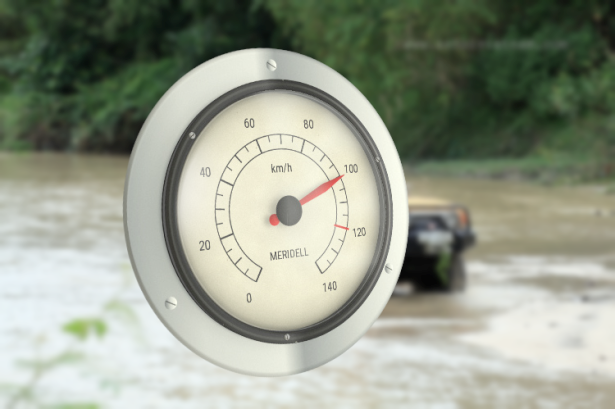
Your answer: 100 km/h
